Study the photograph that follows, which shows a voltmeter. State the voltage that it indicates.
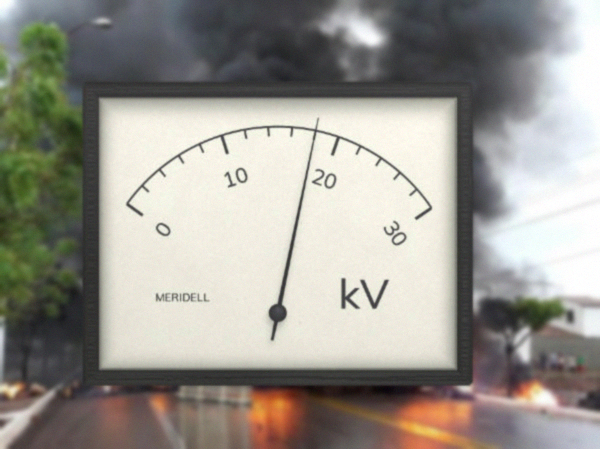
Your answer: 18 kV
